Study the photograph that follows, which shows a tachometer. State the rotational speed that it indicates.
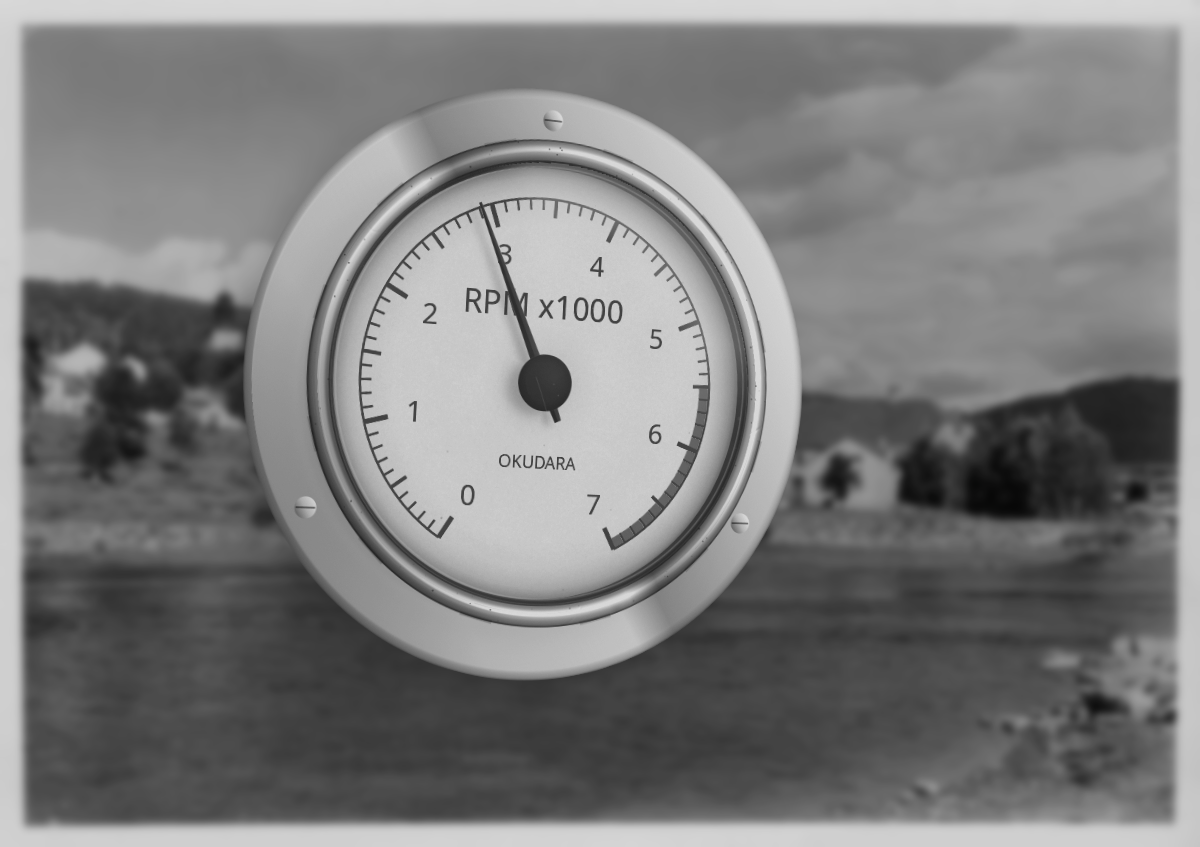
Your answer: 2900 rpm
